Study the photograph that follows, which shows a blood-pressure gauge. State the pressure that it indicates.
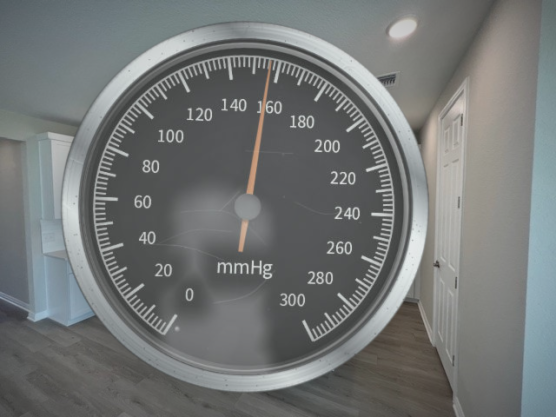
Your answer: 156 mmHg
